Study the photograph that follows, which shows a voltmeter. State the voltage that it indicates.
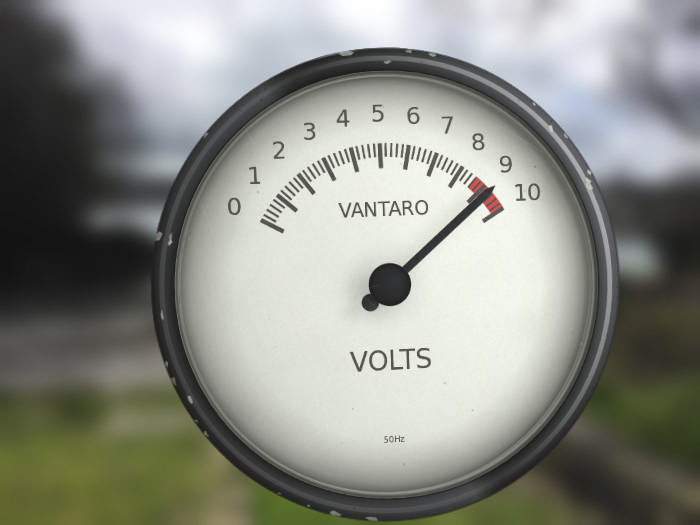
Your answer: 9.2 V
